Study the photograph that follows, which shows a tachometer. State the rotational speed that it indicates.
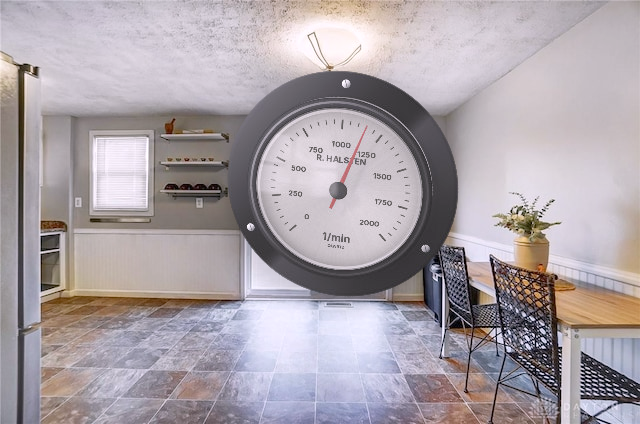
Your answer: 1150 rpm
